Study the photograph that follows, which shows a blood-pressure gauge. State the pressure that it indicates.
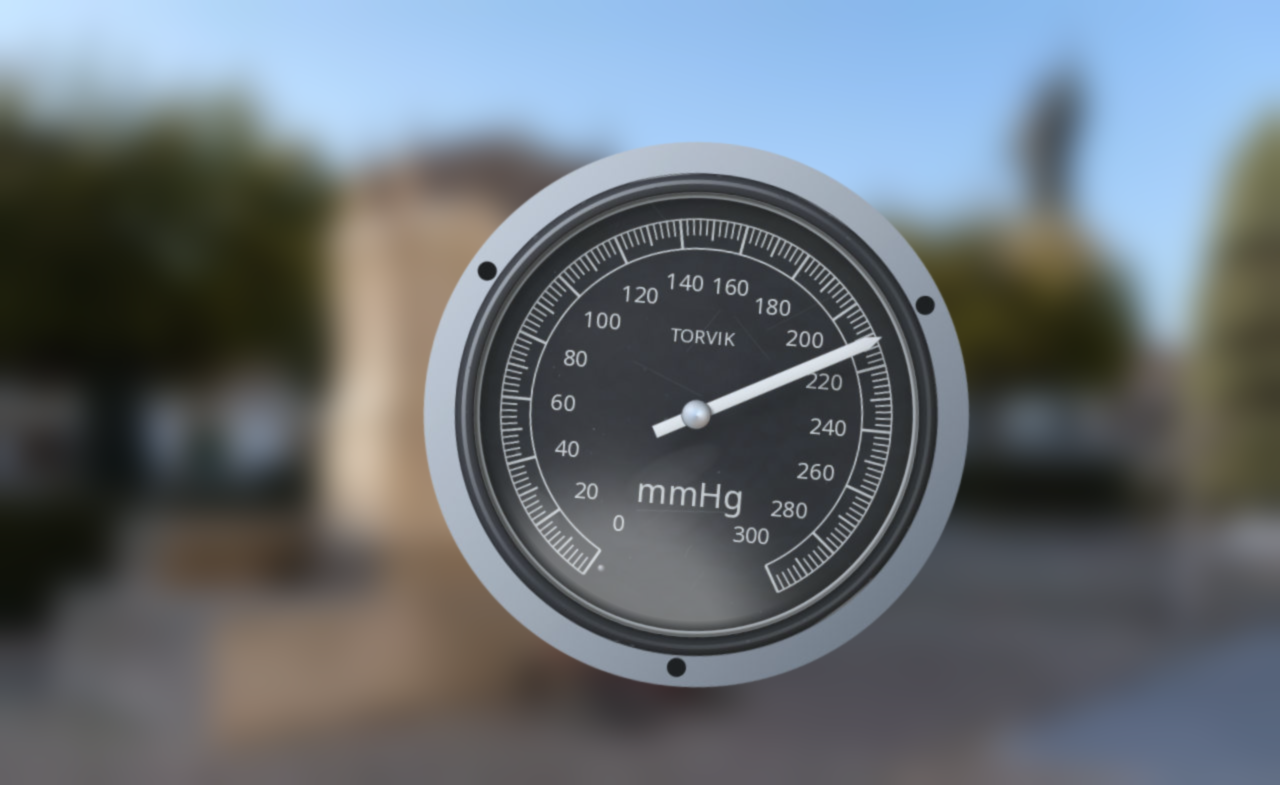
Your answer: 212 mmHg
